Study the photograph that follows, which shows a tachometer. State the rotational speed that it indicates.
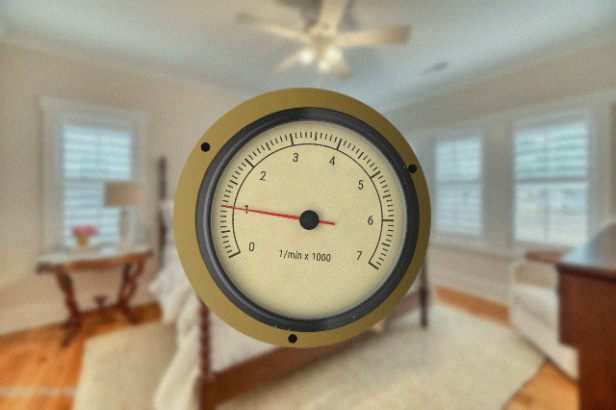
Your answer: 1000 rpm
